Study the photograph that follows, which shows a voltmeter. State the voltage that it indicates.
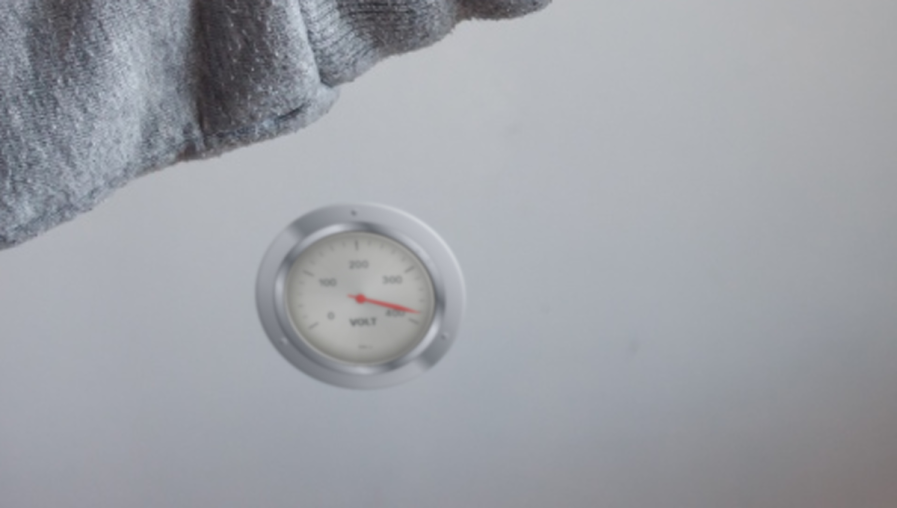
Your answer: 380 V
